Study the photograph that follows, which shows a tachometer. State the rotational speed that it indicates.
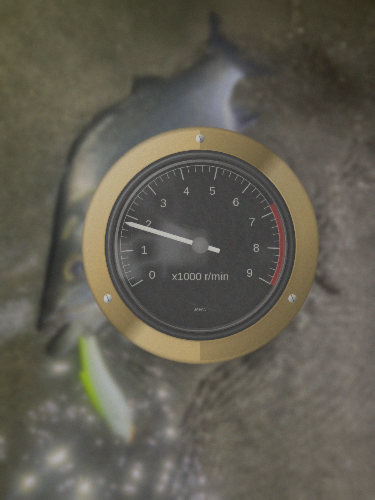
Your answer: 1800 rpm
